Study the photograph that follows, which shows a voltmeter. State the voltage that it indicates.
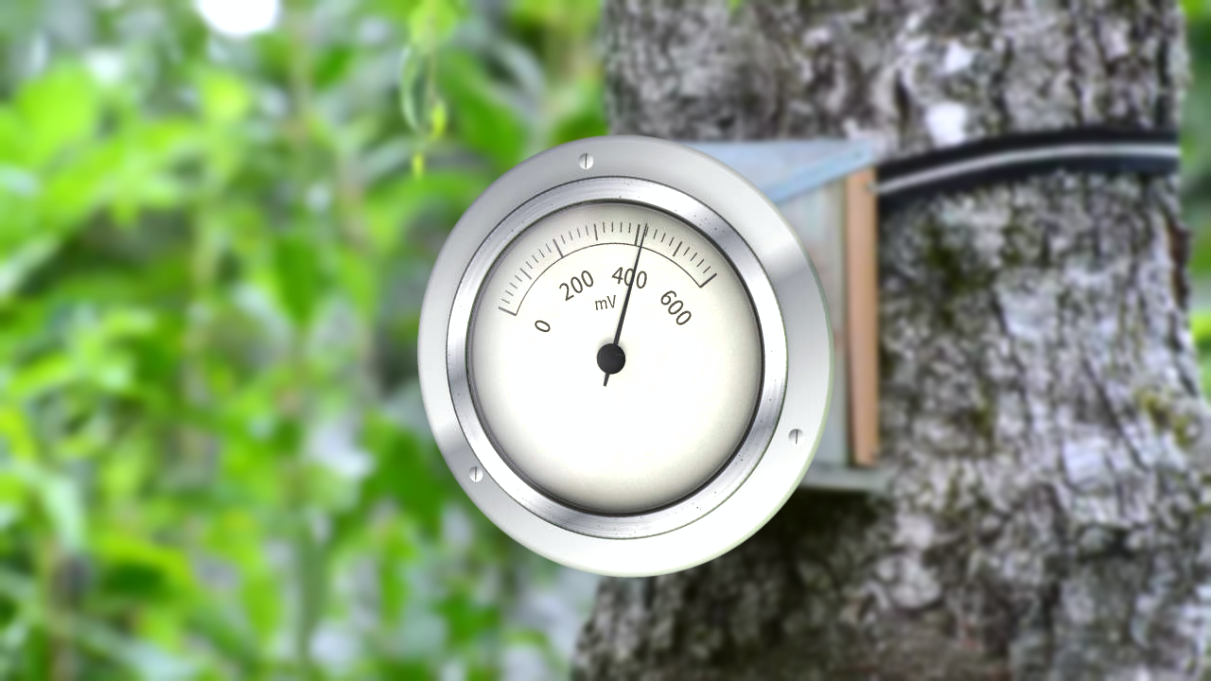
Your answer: 420 mV
